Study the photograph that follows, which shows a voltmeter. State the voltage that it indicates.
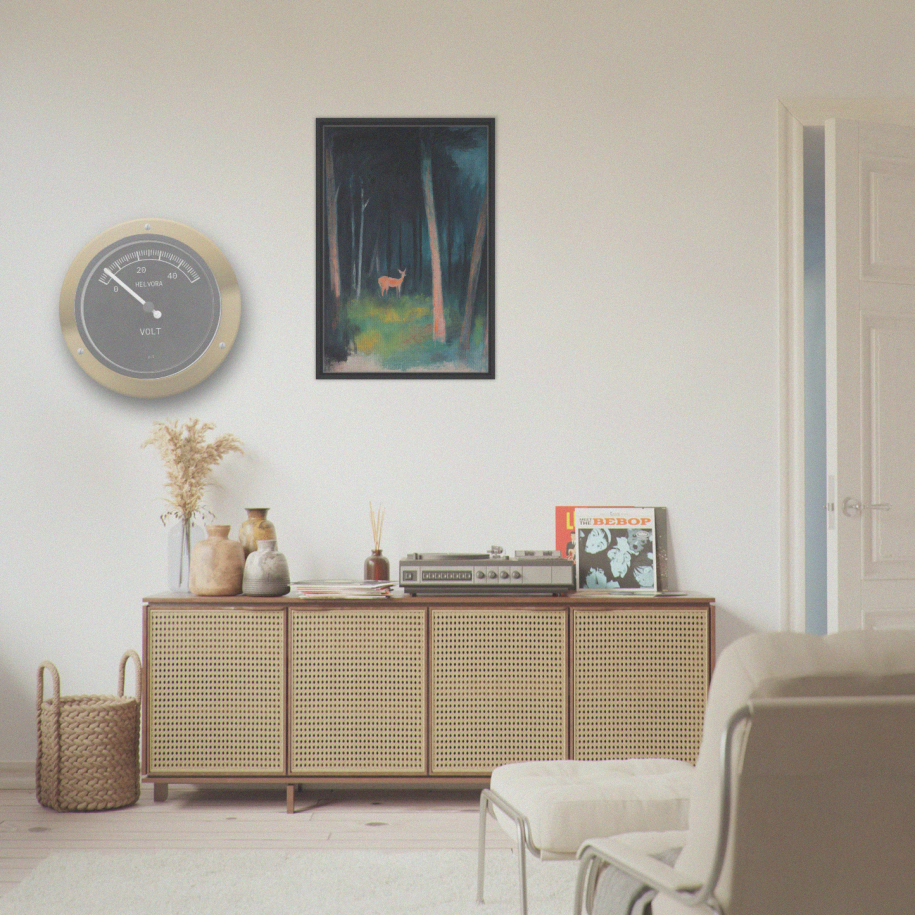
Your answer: 5 V
